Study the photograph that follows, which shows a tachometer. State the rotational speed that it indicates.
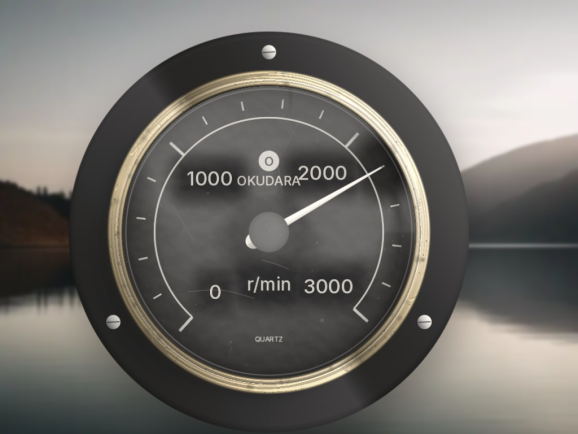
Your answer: 2200 rpm
